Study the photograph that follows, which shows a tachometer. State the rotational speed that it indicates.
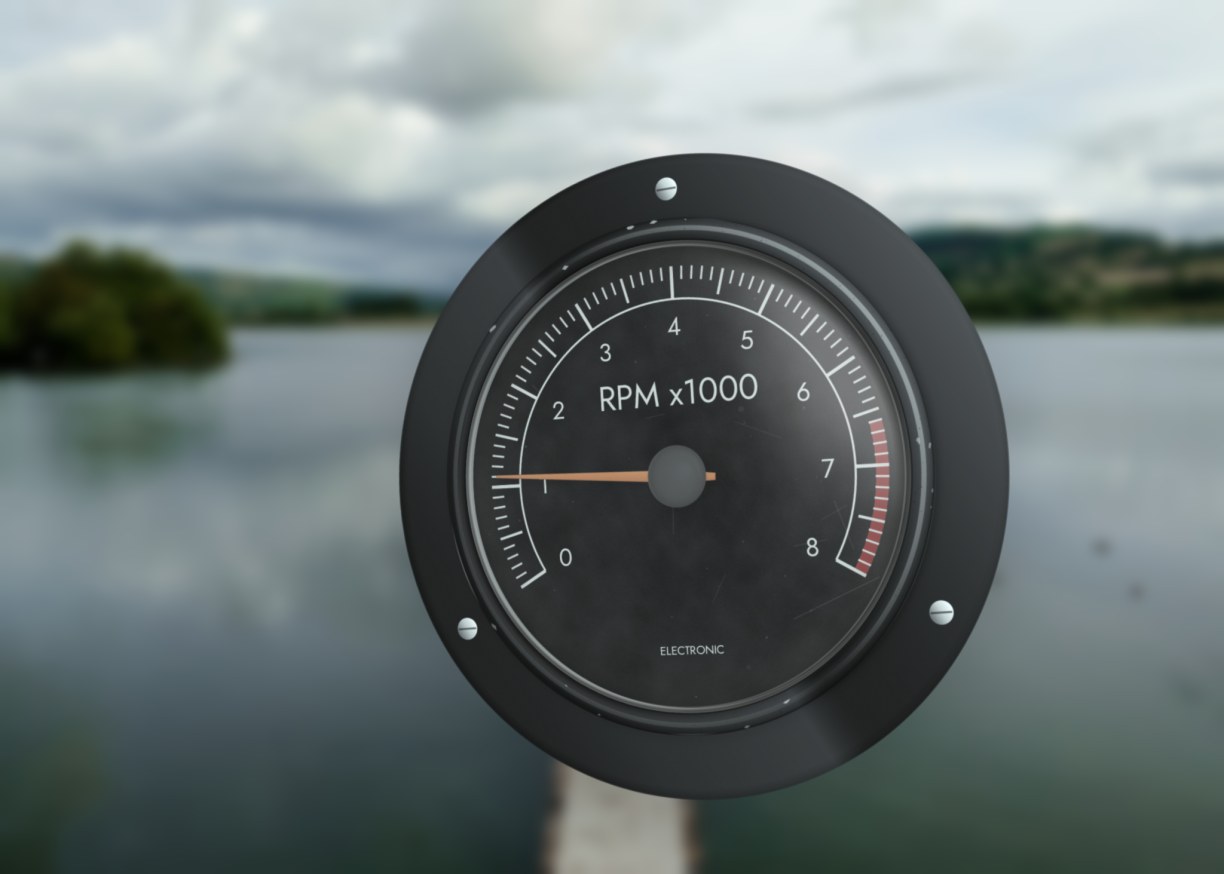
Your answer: 1100 rpm
